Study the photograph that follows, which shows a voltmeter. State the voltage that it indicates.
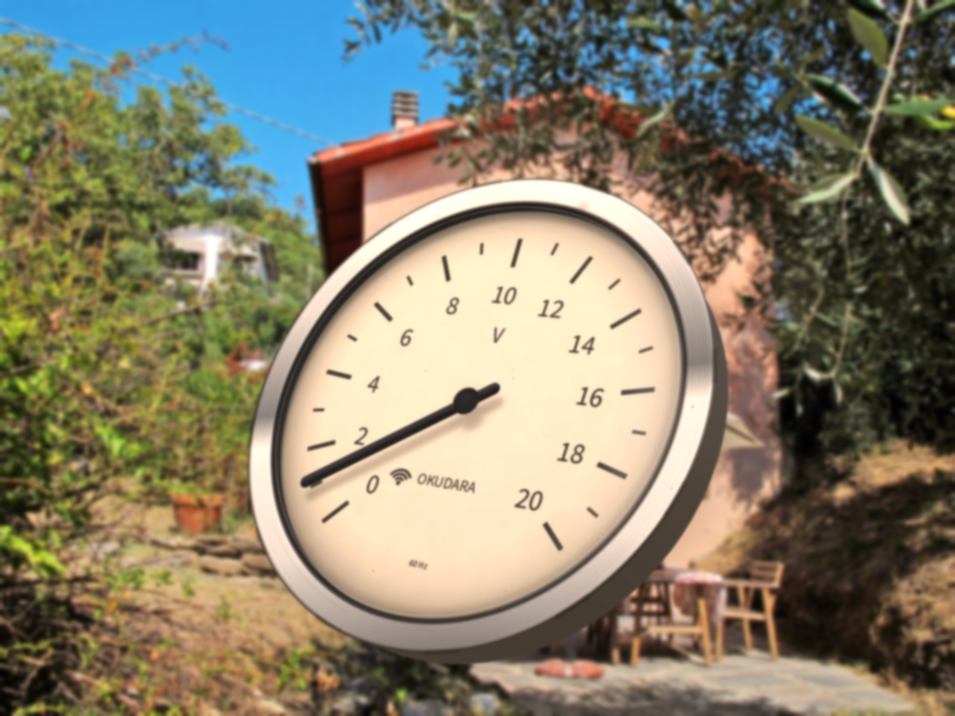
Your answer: 1 V
